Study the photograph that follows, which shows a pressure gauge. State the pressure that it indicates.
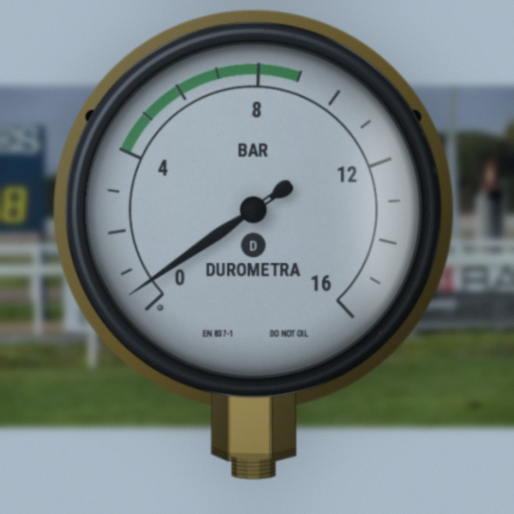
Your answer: 0.5 bar
